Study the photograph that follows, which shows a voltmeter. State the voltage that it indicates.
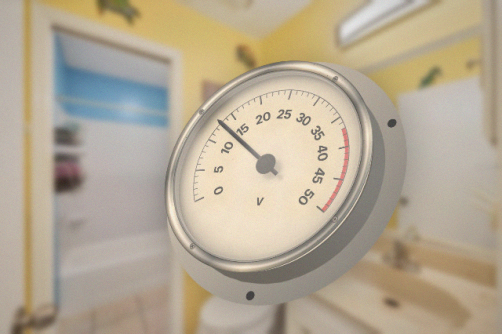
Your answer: 13 V
